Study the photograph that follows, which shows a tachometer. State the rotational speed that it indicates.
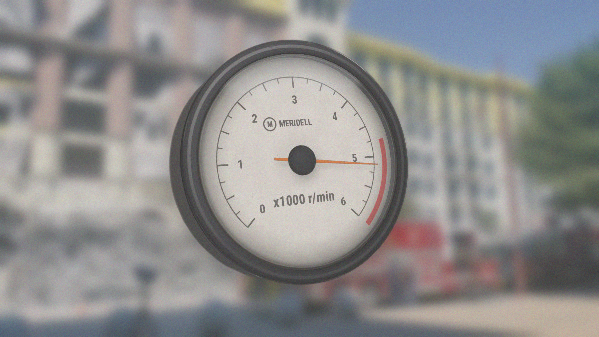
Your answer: 5125 rpm
